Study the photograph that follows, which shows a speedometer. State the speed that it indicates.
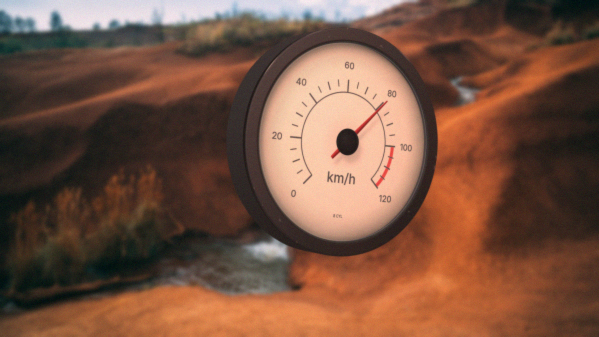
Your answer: 80 km/h
